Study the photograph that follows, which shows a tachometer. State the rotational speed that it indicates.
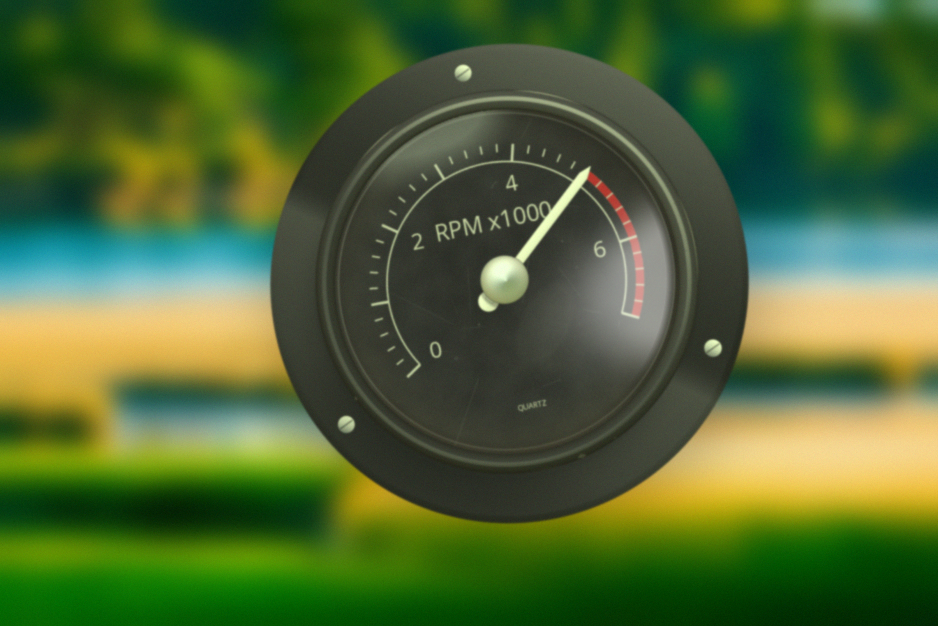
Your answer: 5000 rpm
